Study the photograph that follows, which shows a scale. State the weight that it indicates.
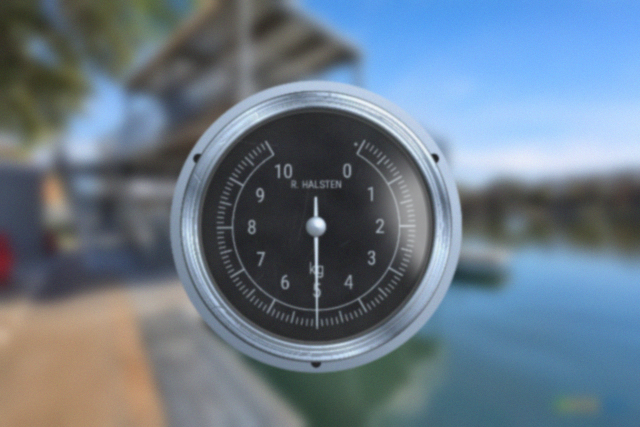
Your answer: 5 kg
